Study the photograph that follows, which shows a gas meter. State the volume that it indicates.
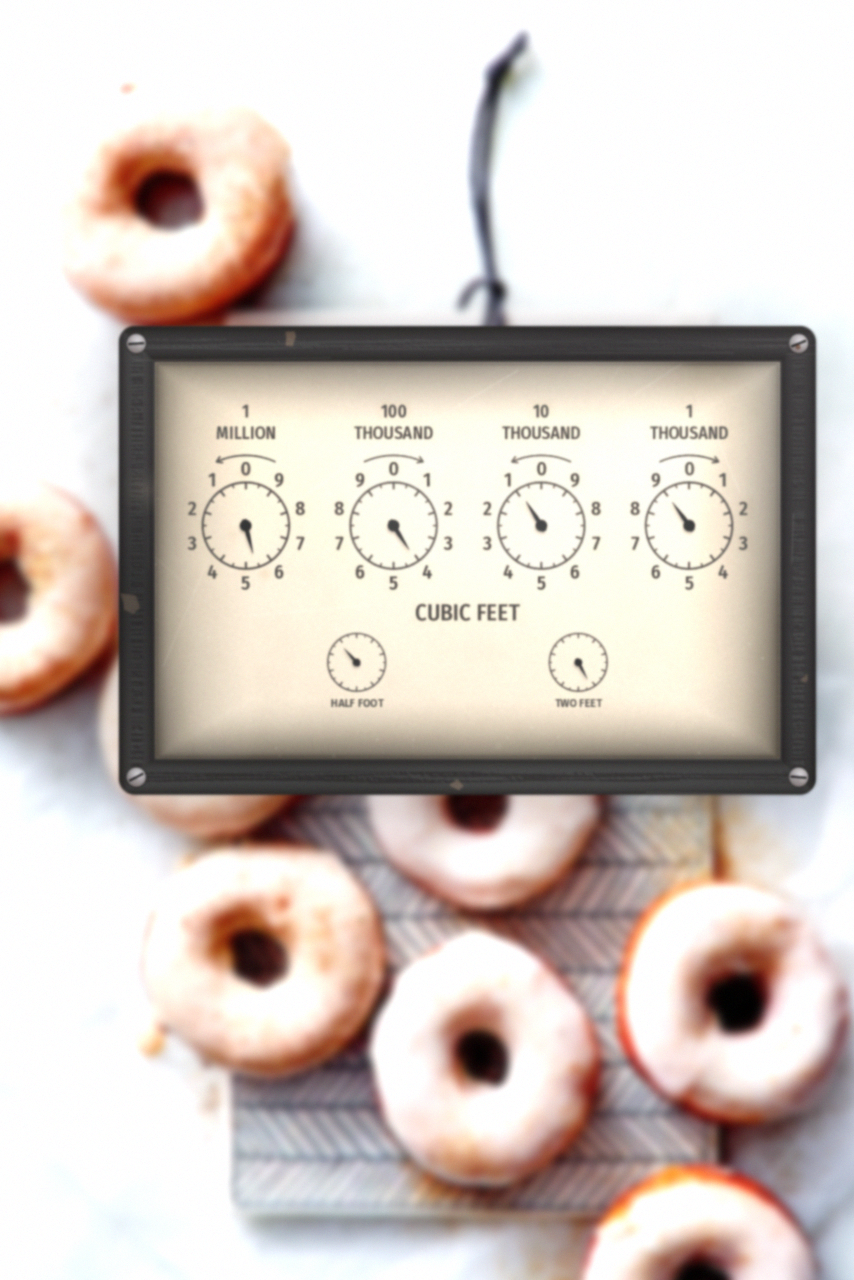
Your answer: 540900 ft³
